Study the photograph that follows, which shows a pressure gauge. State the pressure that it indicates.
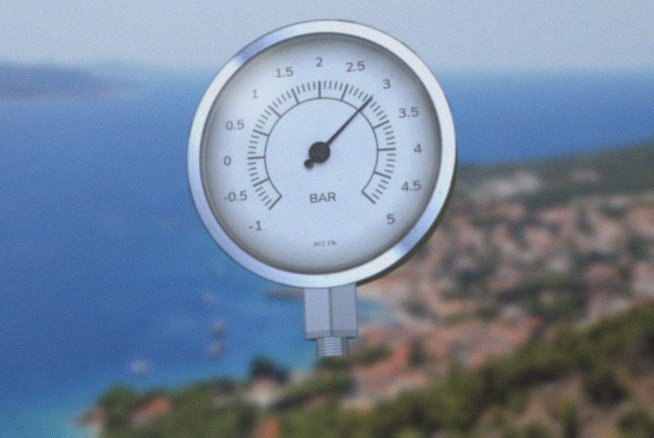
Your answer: 3 bar
